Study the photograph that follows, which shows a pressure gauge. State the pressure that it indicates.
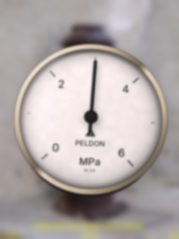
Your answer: 3 MPa
